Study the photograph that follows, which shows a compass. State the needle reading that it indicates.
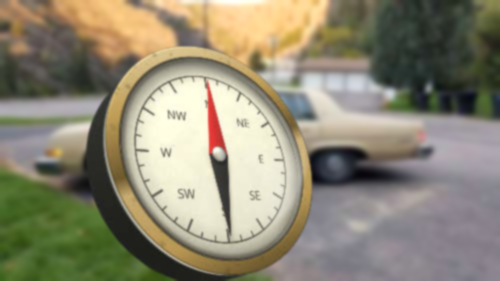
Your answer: 0 °
